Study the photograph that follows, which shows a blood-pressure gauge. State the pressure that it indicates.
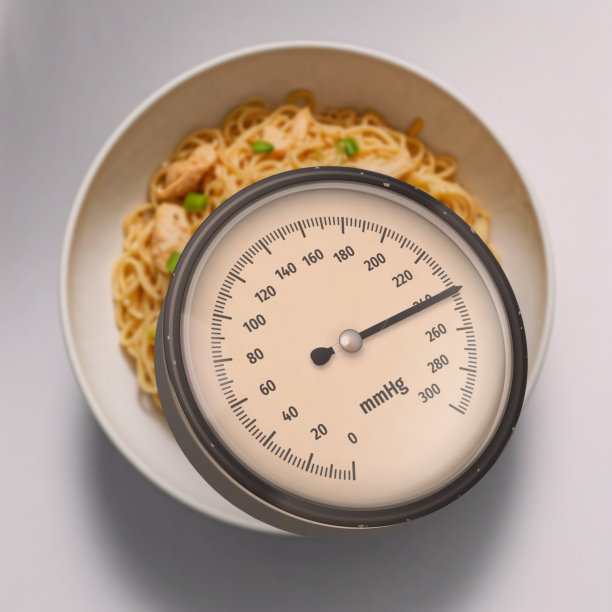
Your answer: 242 mmHg
